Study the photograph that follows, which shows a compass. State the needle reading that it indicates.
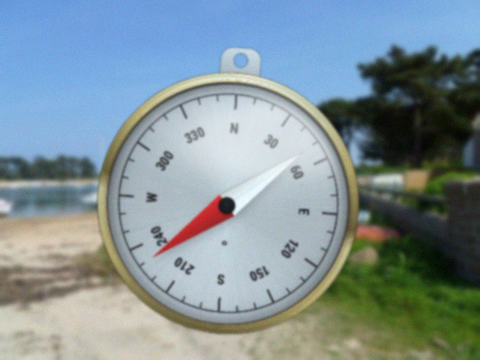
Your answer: 230 °
